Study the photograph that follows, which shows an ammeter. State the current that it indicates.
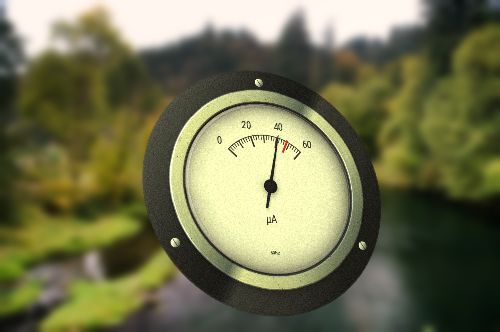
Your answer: 40 µA
